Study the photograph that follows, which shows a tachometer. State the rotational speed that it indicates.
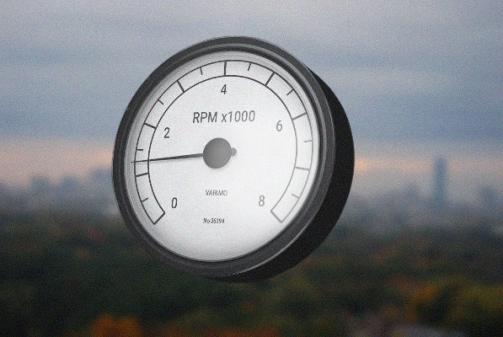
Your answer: 1250 rpm
